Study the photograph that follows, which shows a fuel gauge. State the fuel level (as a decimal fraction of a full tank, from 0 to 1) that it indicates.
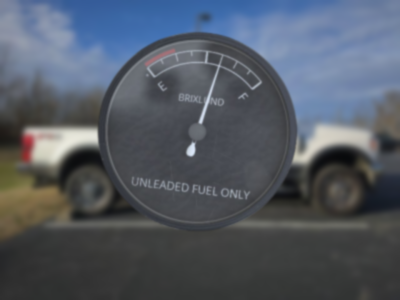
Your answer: 0.625
